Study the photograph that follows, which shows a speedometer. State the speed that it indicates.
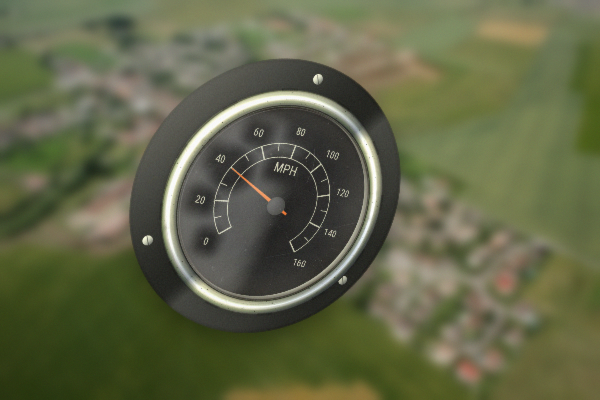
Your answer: 40 mph
